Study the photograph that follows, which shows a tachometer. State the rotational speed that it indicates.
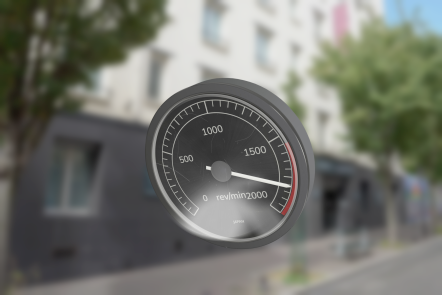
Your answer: 1800 rpm
